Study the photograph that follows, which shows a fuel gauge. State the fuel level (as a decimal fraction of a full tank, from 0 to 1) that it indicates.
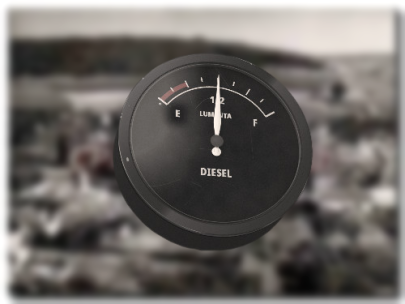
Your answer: 0.5
